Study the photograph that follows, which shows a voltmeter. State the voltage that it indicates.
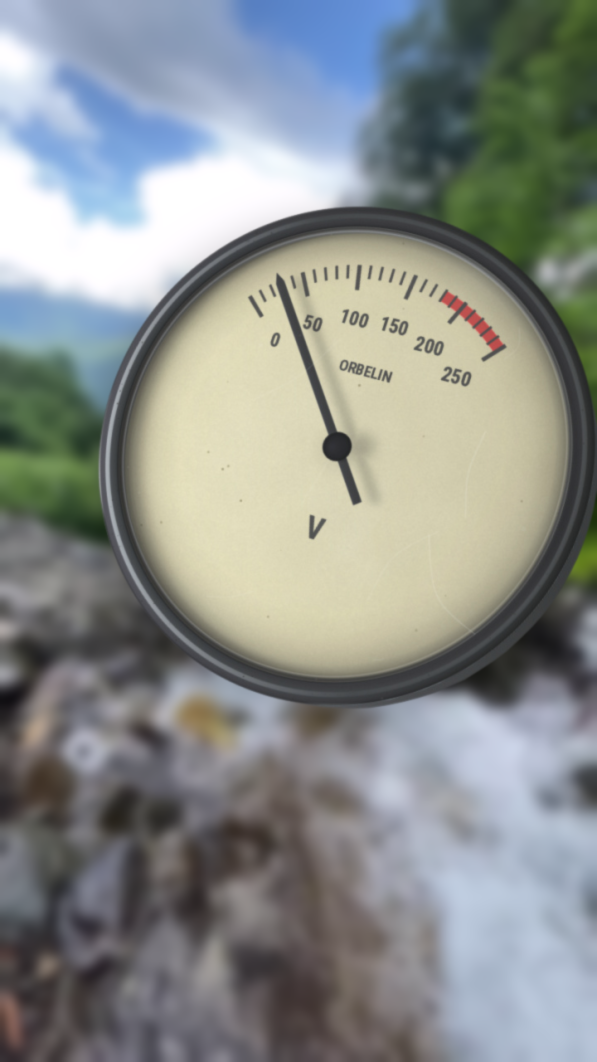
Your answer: 30 V
